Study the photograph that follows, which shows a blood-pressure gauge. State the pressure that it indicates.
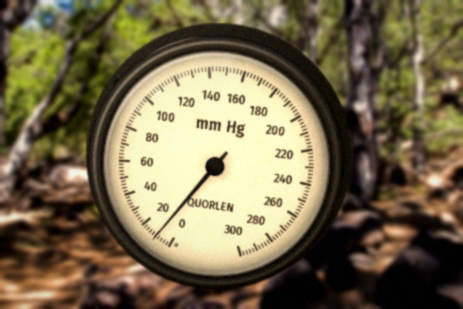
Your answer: 10 mmHg
